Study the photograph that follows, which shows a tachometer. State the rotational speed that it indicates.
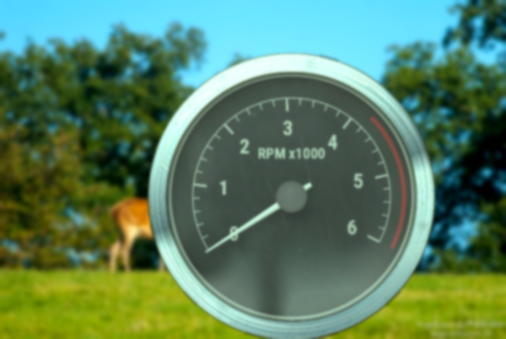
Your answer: 0 rpm
